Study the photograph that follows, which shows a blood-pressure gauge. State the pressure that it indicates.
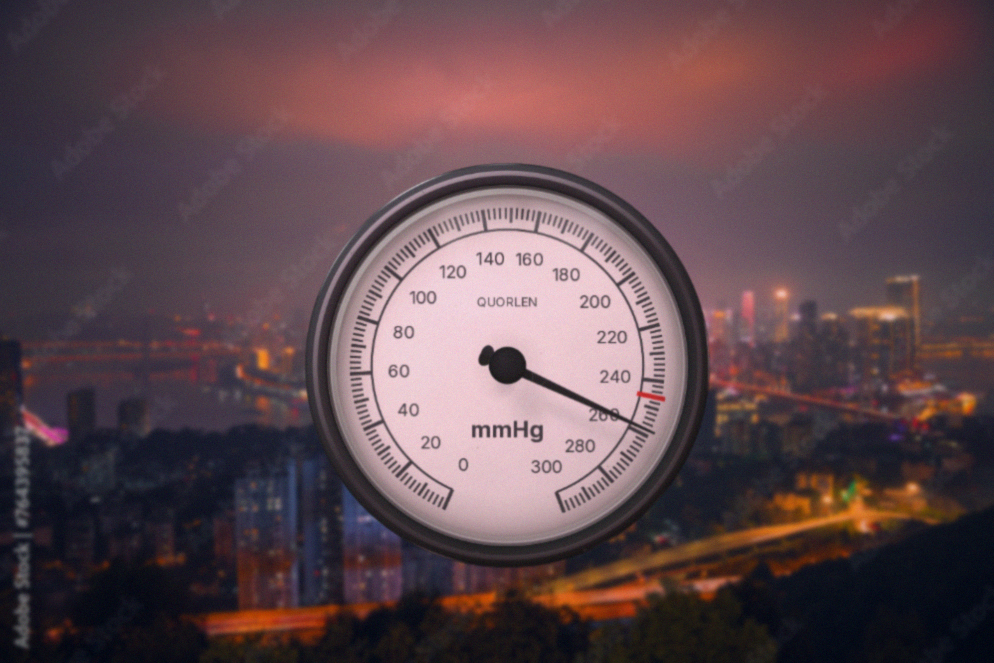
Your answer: 258 mmHg
